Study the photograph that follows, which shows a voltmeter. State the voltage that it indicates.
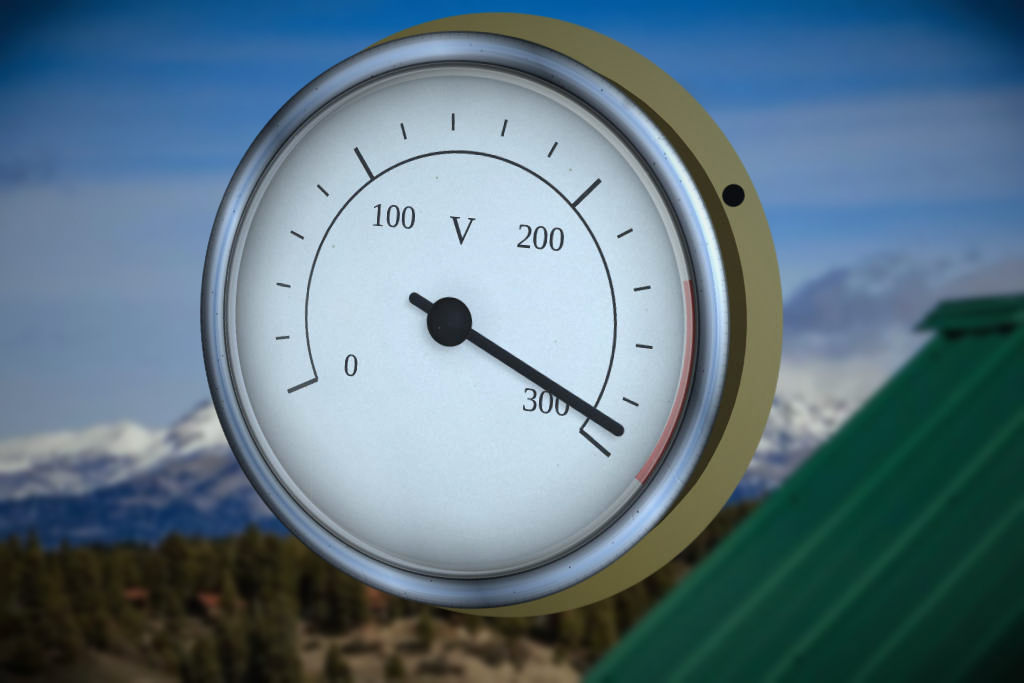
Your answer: 290 V
